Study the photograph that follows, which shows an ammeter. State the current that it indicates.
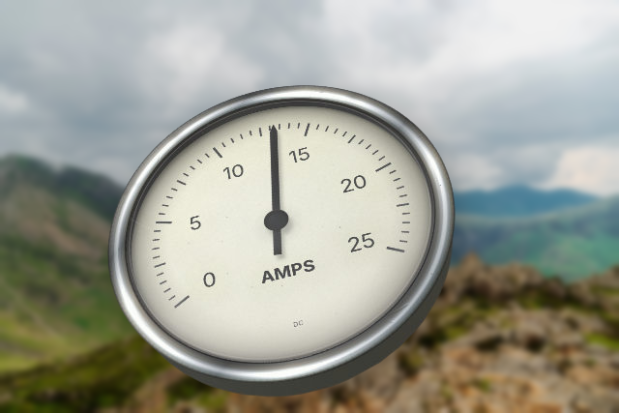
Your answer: 13.25 A
